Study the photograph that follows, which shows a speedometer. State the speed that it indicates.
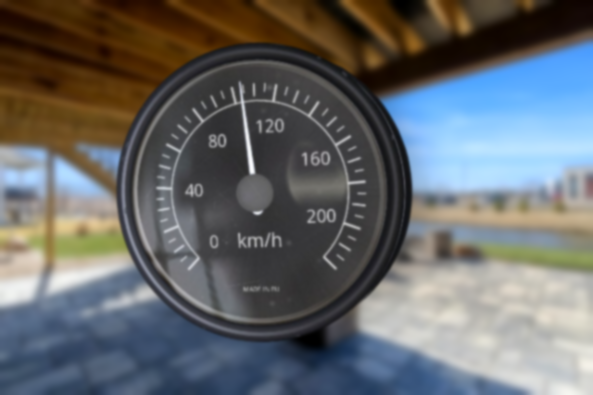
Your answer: 105 km/h
